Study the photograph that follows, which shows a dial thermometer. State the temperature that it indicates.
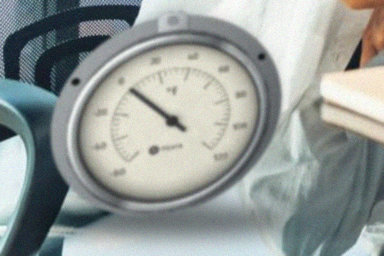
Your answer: 0 °F
